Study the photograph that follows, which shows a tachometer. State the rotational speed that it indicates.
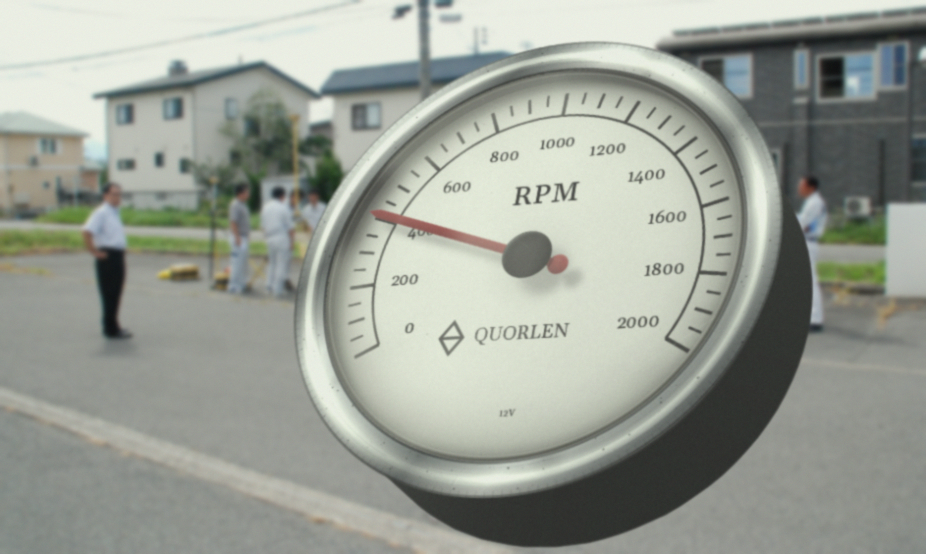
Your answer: 400 rpm
